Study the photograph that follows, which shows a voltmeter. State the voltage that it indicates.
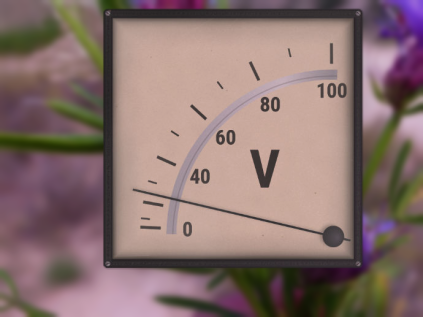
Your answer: 25 V
